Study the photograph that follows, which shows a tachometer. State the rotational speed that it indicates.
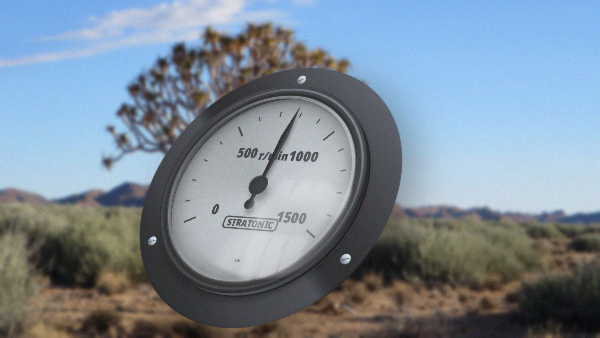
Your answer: 800 rpm
